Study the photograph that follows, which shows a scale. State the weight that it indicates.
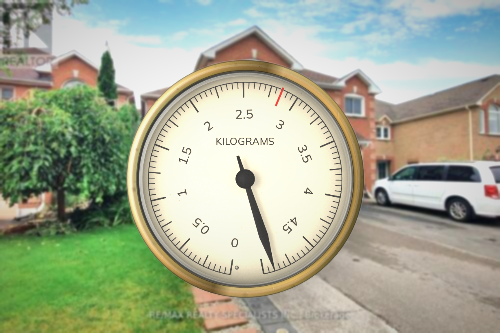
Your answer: 4.9 kg
